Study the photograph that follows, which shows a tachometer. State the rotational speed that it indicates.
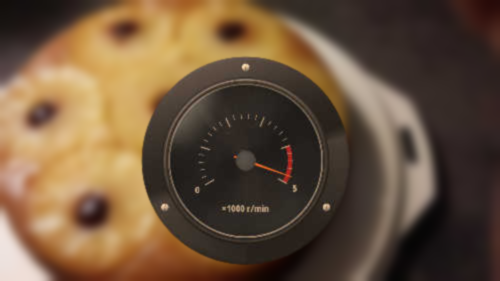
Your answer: 4800 rpm
